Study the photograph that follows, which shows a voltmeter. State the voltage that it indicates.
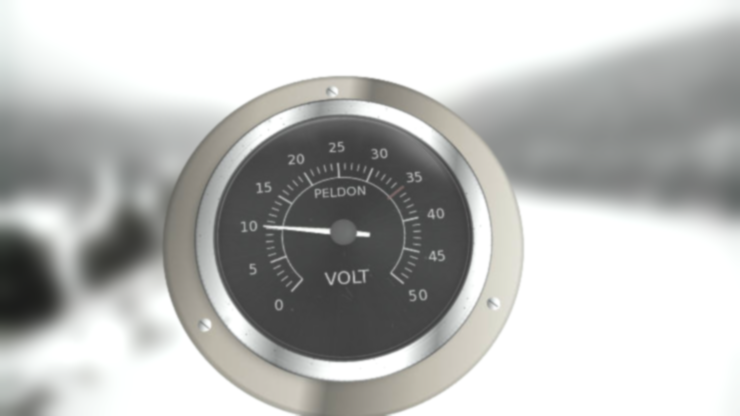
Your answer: 10 V
